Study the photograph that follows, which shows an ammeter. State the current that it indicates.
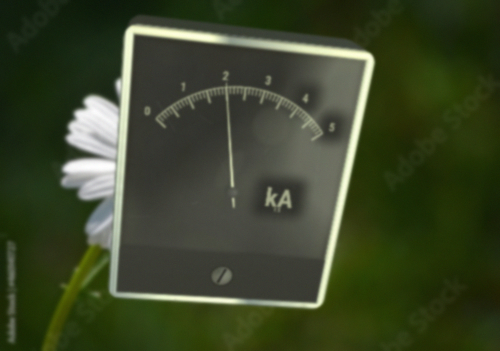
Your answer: 2 kA
